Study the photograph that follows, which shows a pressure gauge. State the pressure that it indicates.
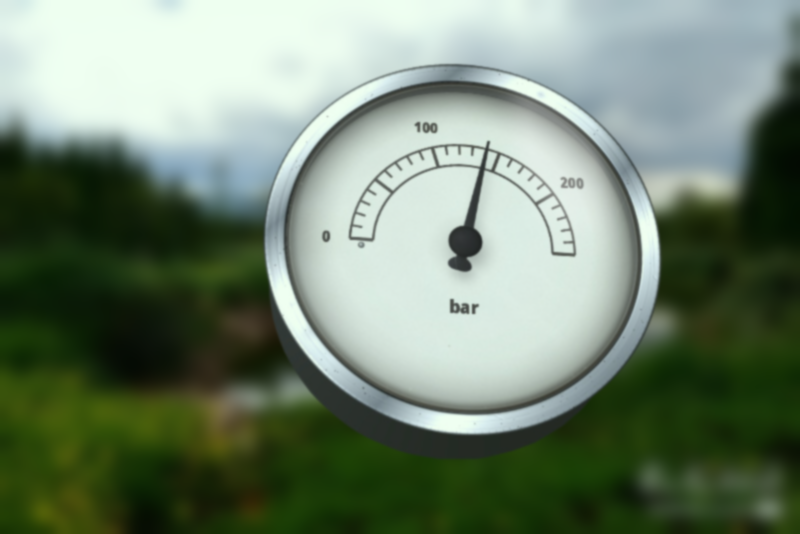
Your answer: 140 bar
